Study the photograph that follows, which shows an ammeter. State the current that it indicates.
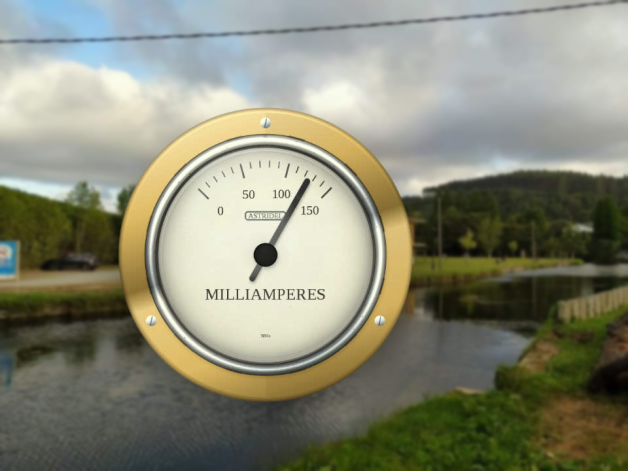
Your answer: 125 mA
